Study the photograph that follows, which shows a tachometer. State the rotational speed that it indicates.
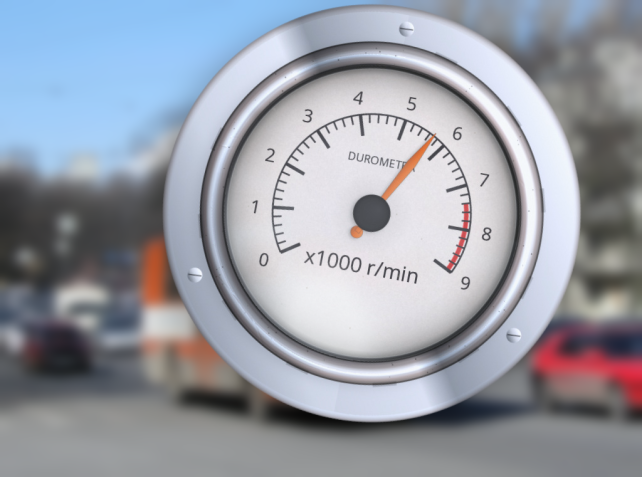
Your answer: 5700 rpm
